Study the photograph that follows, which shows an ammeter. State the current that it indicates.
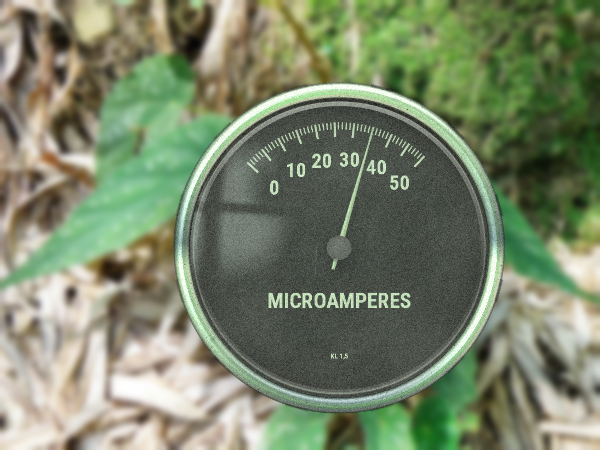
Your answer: 35 µA
